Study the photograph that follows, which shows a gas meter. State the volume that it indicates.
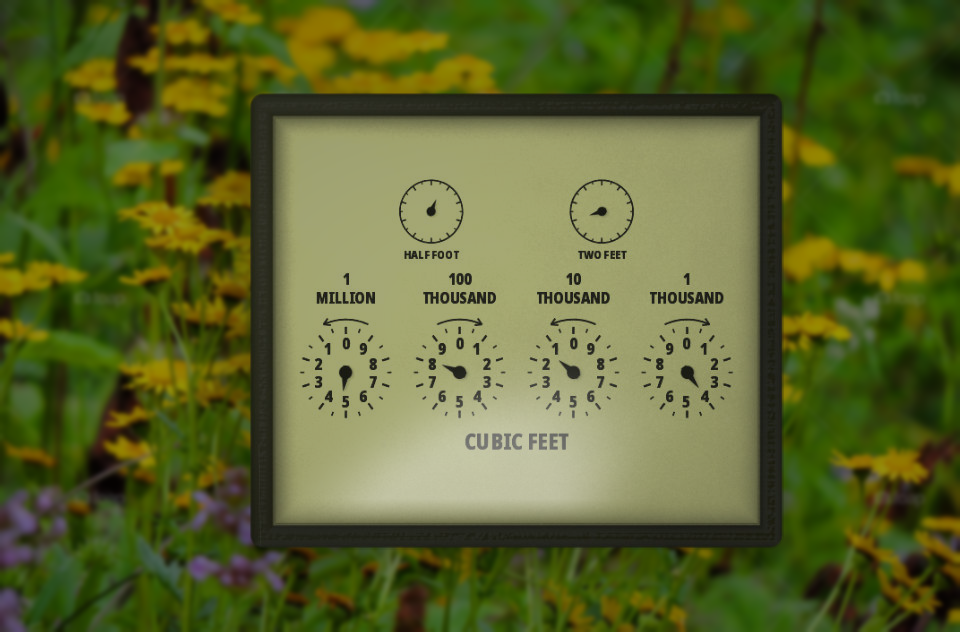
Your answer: 481400 ft³
